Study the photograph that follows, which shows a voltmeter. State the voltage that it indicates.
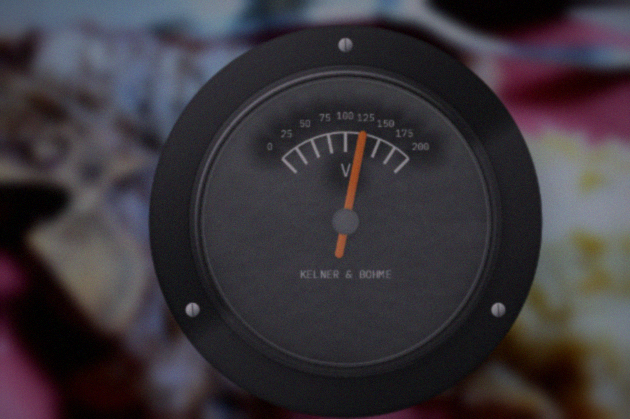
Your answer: 125 V
